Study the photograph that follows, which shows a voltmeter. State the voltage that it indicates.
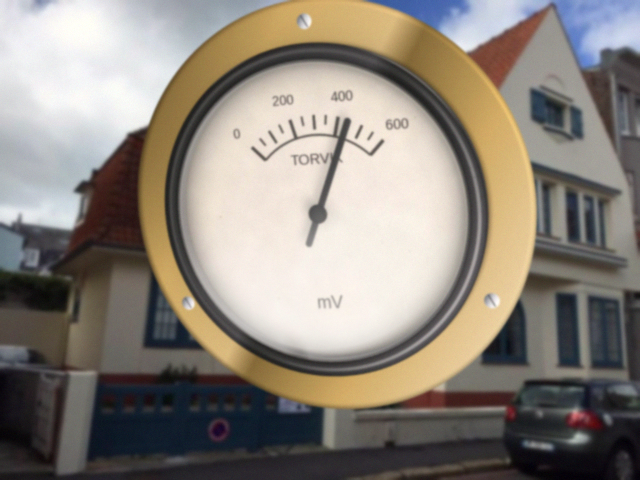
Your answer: 450 mV
